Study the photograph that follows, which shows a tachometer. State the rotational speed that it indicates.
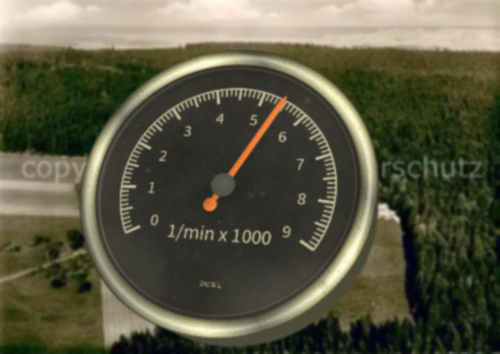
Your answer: 5500 rpm
